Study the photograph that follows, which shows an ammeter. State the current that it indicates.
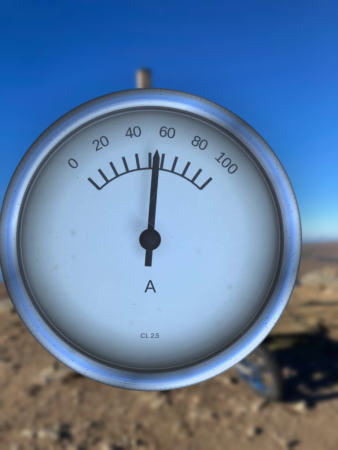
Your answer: 55 A
